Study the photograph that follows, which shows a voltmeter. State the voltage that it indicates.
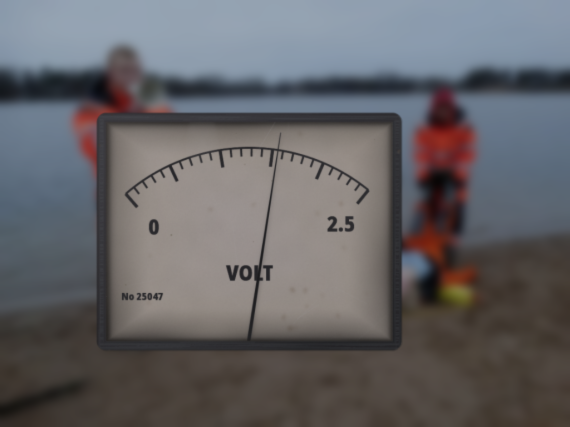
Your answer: 1.55 V
